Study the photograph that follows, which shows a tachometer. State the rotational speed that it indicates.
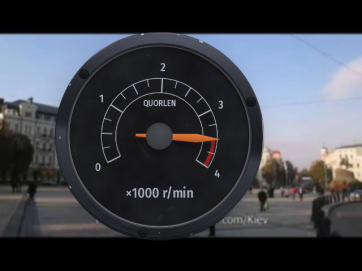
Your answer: 3500 rpm
